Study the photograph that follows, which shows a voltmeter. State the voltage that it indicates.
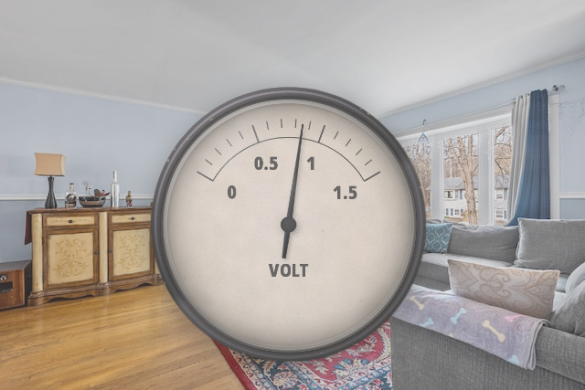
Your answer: 0.85 V
